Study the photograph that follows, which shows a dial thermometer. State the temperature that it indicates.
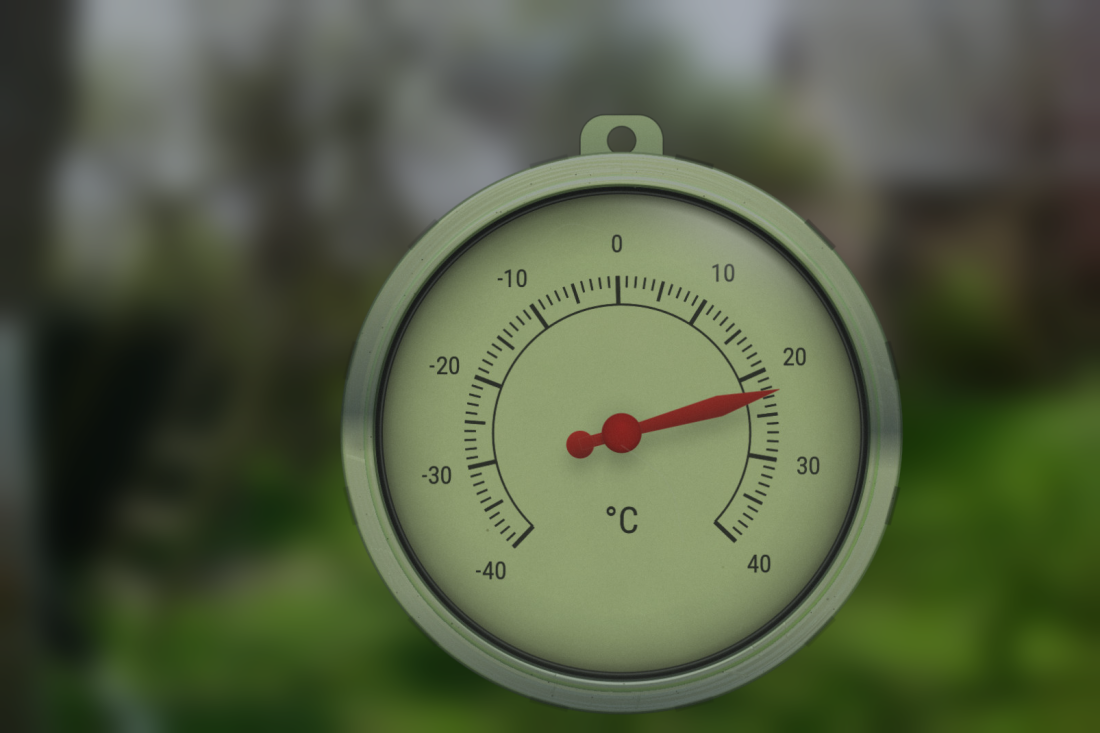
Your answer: 22.5 °C
